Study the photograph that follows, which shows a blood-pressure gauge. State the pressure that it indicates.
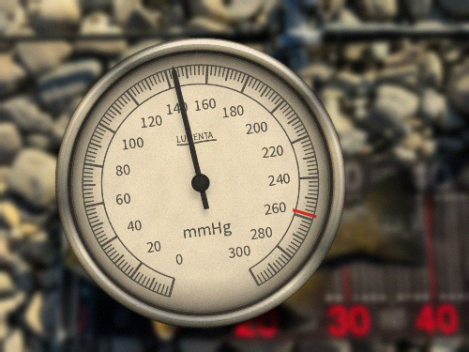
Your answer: 144 mmHg
